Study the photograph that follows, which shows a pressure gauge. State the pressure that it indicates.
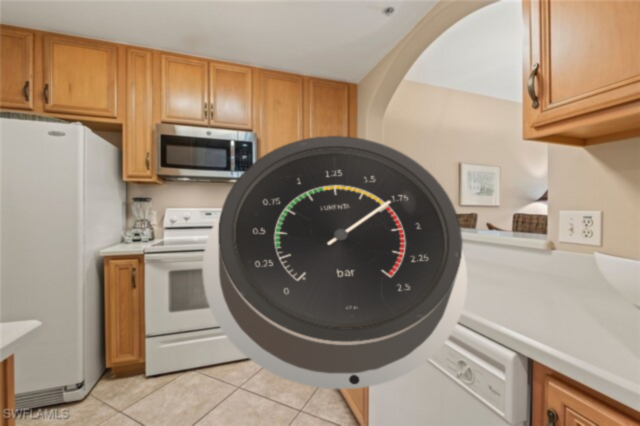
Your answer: 1.75 bar
